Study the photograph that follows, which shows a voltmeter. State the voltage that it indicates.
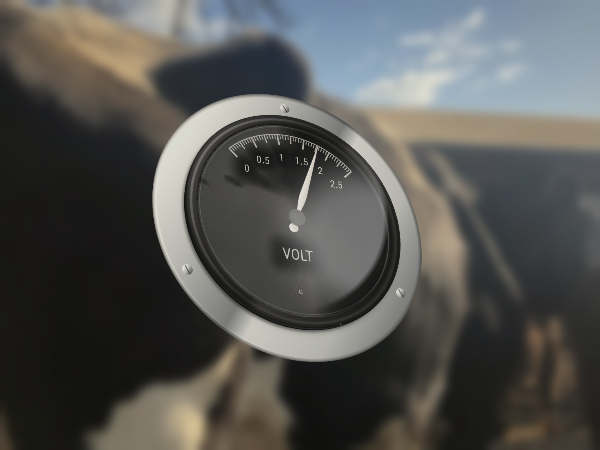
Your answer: 1.75 V
